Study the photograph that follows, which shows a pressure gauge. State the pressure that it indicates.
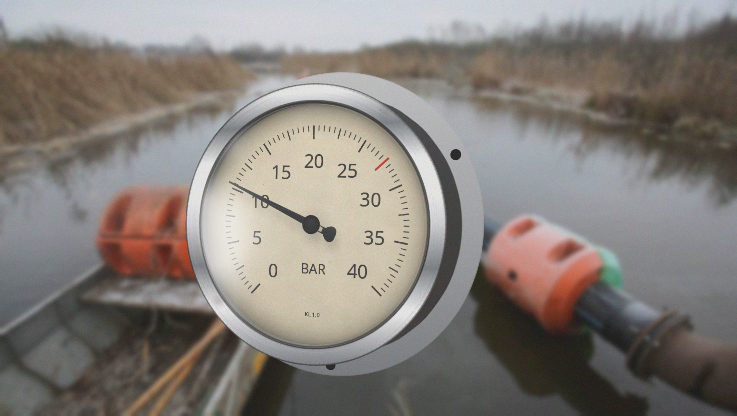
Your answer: 10.5 bar
